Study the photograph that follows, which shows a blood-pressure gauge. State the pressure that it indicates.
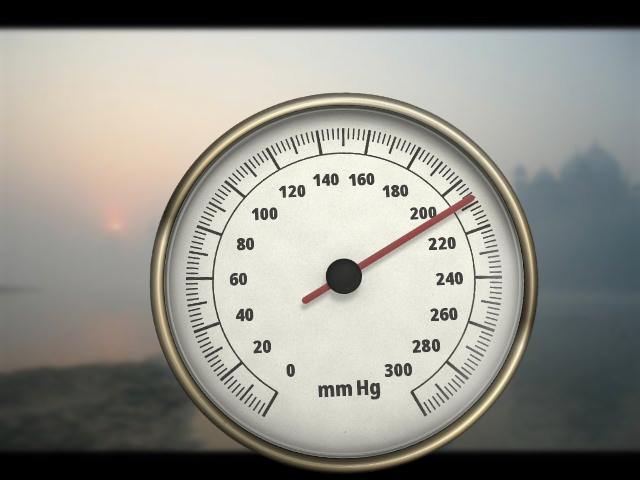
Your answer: 208 mmHg
